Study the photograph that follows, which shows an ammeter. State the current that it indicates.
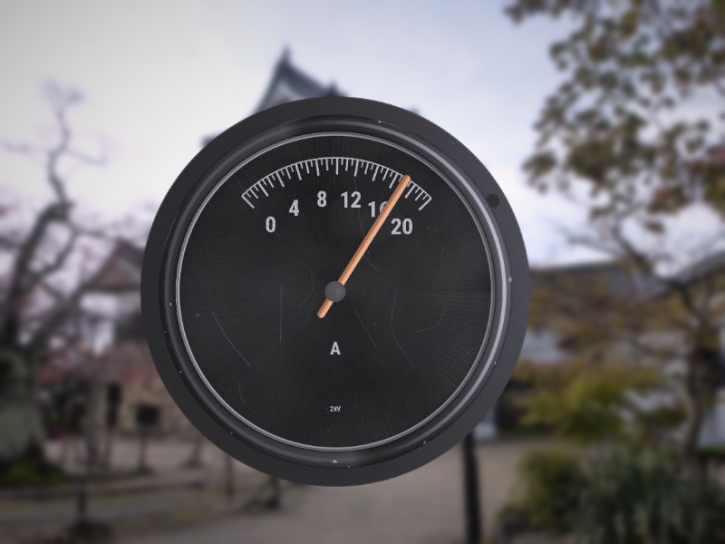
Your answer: 17 A
